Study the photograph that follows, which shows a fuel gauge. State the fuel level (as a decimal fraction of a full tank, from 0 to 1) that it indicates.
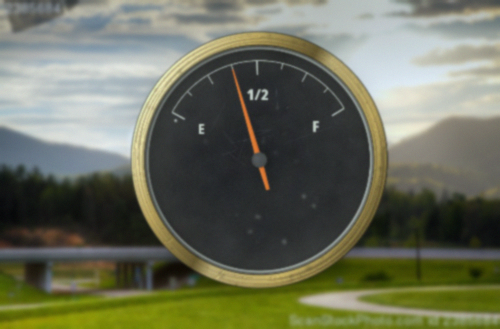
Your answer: 0.375
